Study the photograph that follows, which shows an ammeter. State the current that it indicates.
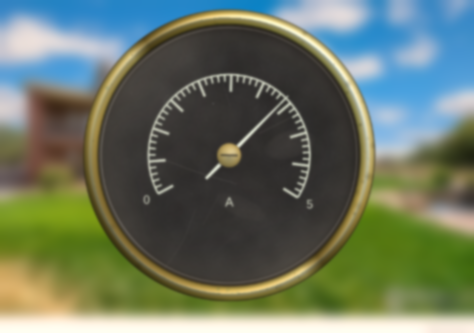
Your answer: 3.4 A
